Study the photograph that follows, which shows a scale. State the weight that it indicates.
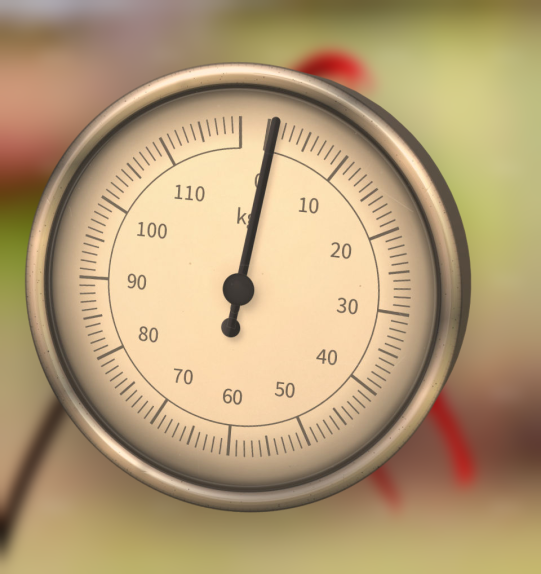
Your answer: 1 kg
